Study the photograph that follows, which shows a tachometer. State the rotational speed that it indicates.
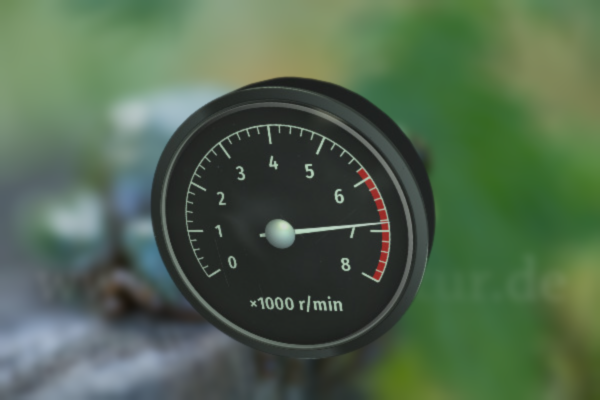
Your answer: 6800 rpm
